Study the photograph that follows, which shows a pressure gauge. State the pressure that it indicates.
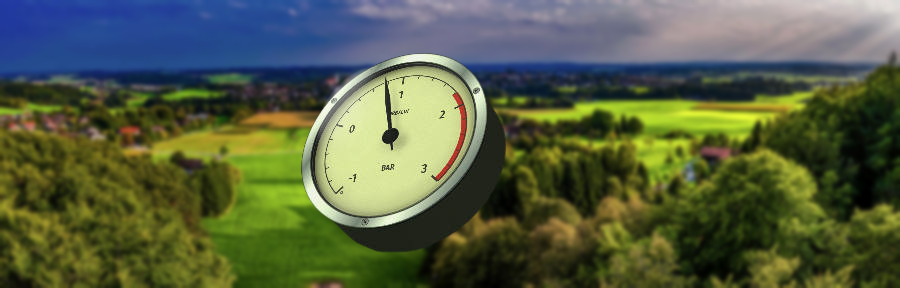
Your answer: 0.8 bar
